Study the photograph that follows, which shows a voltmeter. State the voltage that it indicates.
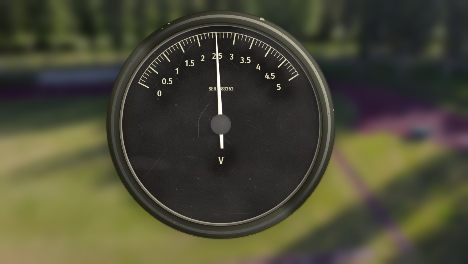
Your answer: 2.5 V
